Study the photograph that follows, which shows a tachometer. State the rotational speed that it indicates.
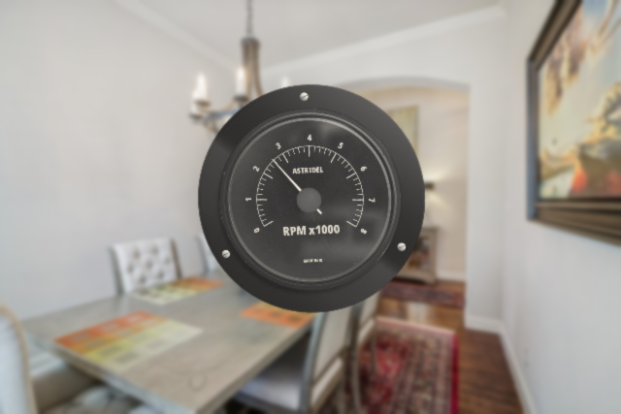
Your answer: 2600 rpm
